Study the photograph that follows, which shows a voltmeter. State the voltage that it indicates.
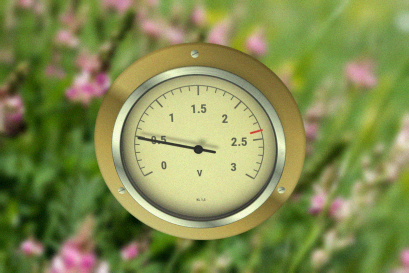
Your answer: 0.5 V
